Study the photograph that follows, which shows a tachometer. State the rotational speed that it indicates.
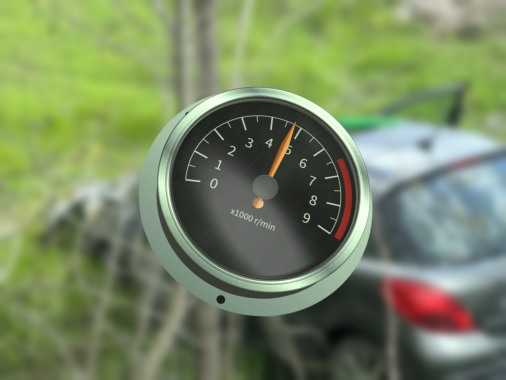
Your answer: 4750 rpm
